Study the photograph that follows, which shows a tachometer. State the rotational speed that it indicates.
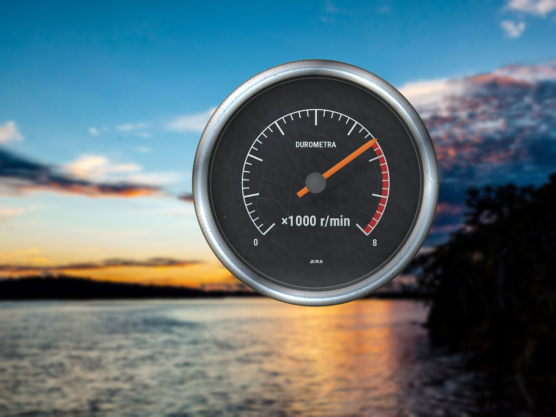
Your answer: 5600 rpm
